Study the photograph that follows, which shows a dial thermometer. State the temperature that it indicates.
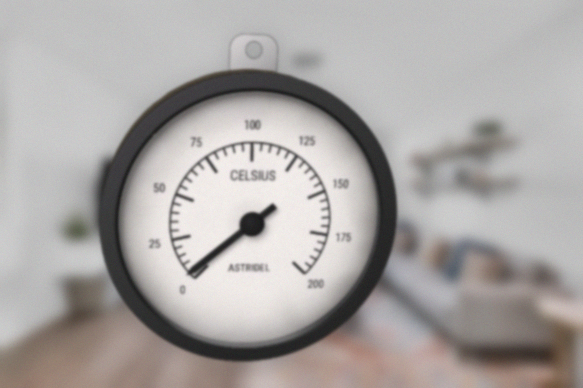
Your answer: 5 °C
